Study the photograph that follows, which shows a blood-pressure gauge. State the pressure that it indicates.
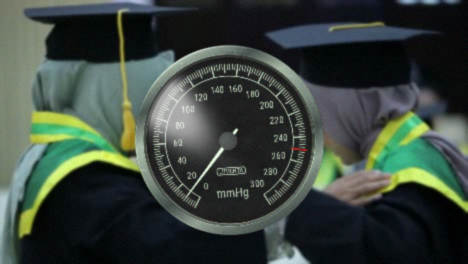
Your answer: 10 mmHg
